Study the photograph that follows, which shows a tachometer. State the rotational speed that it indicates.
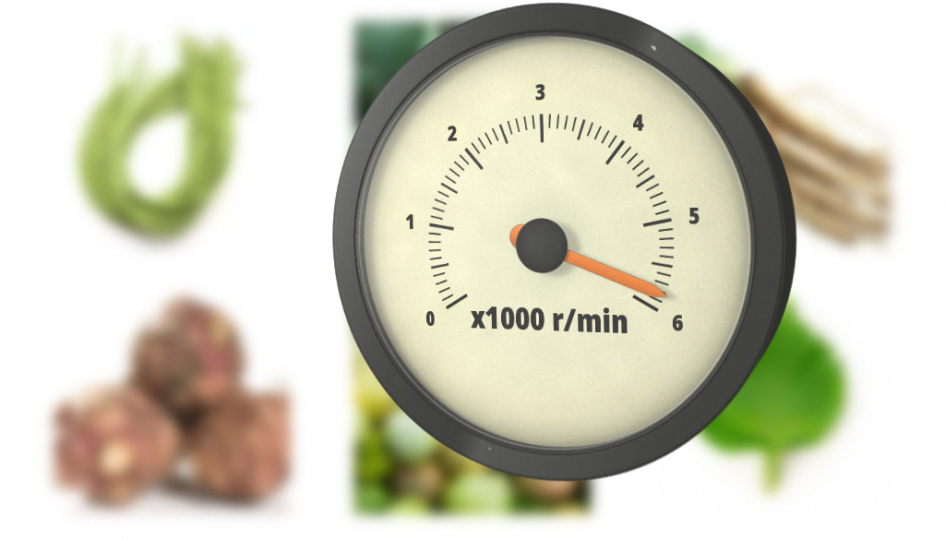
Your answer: 5800 rpm
